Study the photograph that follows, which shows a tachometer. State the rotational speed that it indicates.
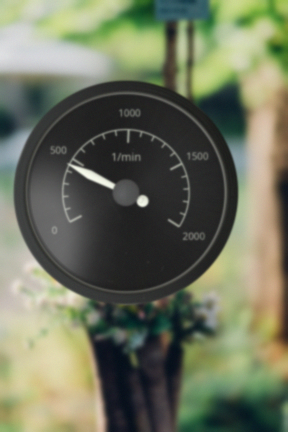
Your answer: 450 rpm
